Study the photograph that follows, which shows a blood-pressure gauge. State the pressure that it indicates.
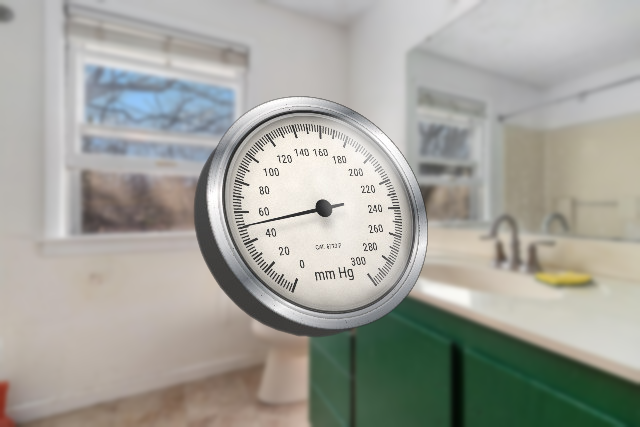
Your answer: 50 mmHg
